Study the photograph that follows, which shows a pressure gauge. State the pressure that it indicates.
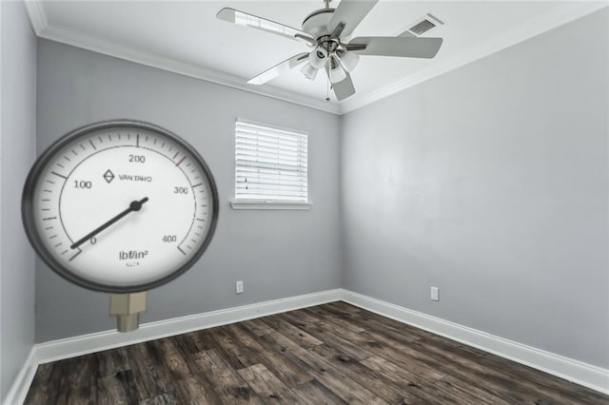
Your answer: 10 psi
